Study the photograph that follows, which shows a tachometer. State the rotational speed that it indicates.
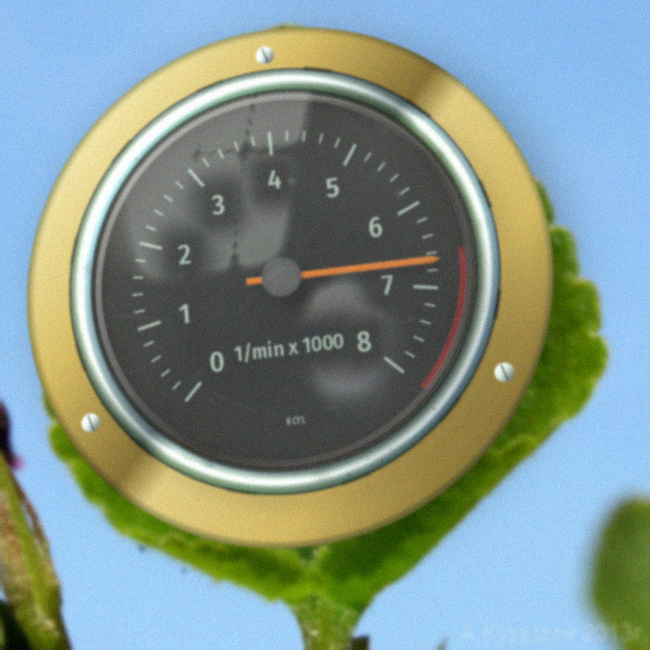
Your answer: 6700 rpm
